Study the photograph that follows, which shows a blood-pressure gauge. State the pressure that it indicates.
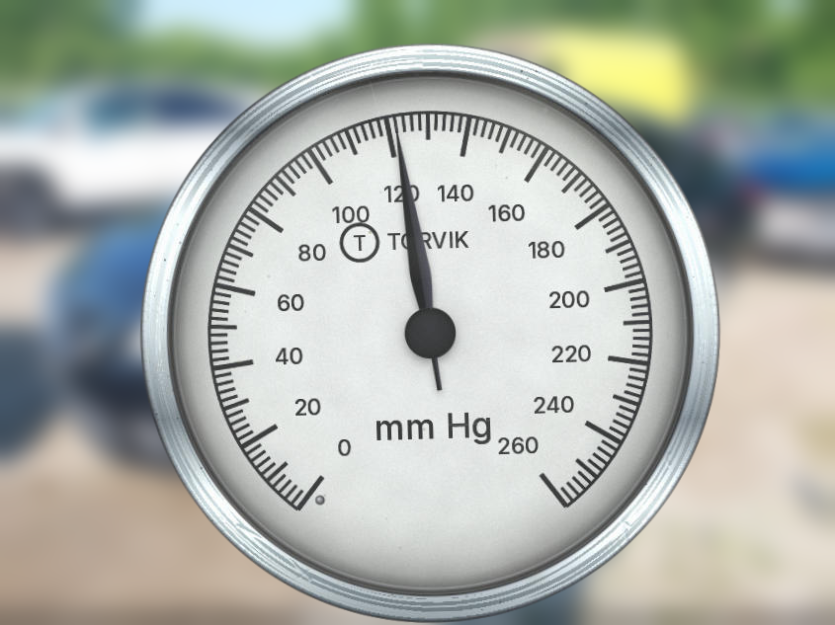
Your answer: 122 mmHg
